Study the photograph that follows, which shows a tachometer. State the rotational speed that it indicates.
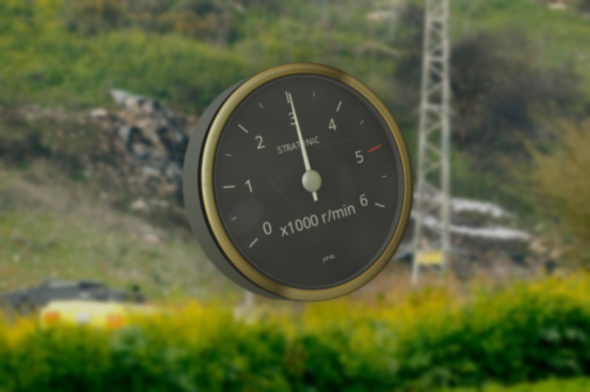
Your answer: 3000 rpm
